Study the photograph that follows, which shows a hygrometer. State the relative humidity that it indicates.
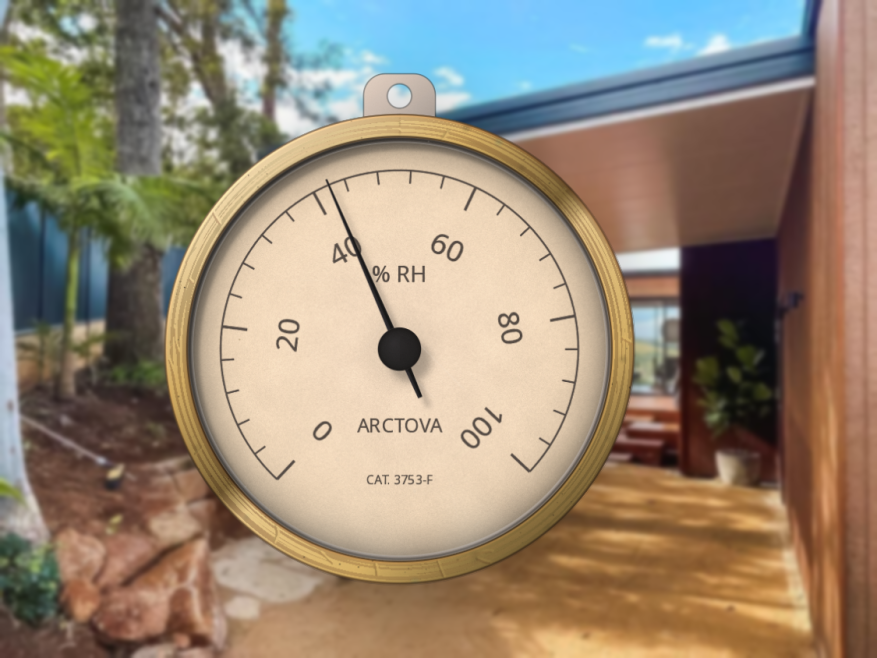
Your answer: 42 %
